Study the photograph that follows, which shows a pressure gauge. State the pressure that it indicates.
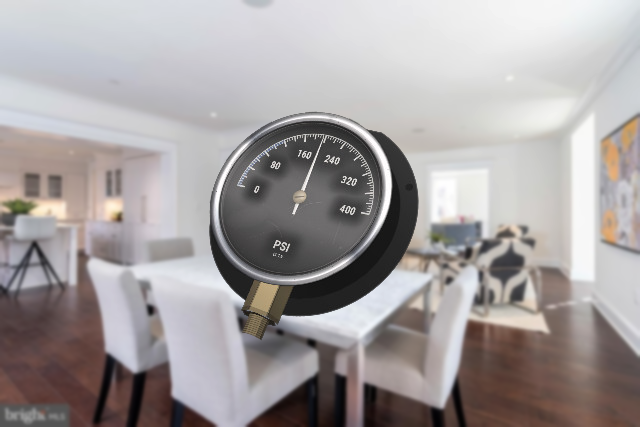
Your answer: 200 psi
